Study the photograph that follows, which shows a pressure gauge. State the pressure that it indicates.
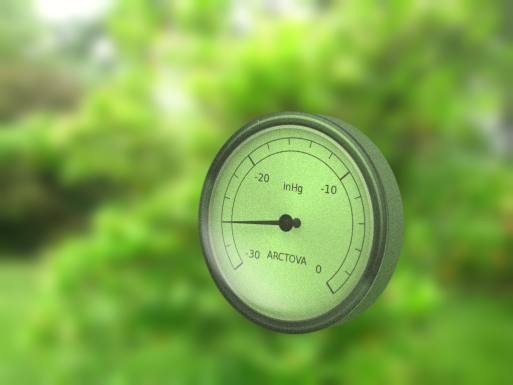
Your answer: -26 inHg
